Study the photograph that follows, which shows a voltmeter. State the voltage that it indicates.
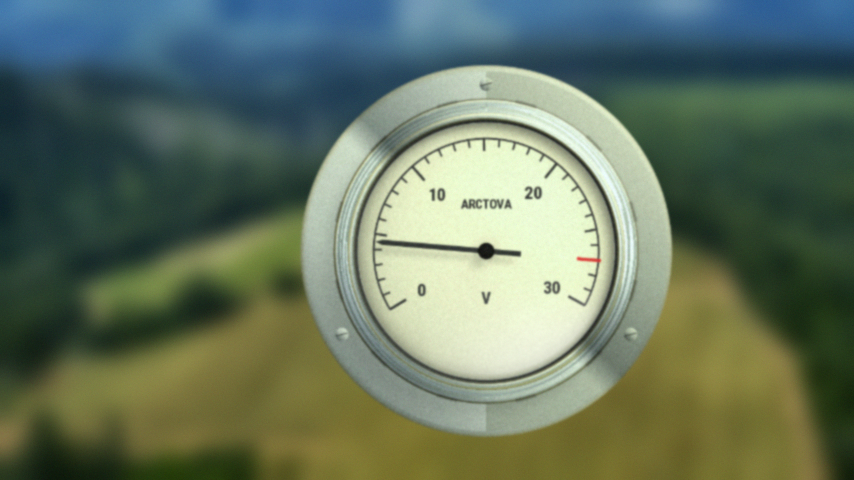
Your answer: 4.5 V
